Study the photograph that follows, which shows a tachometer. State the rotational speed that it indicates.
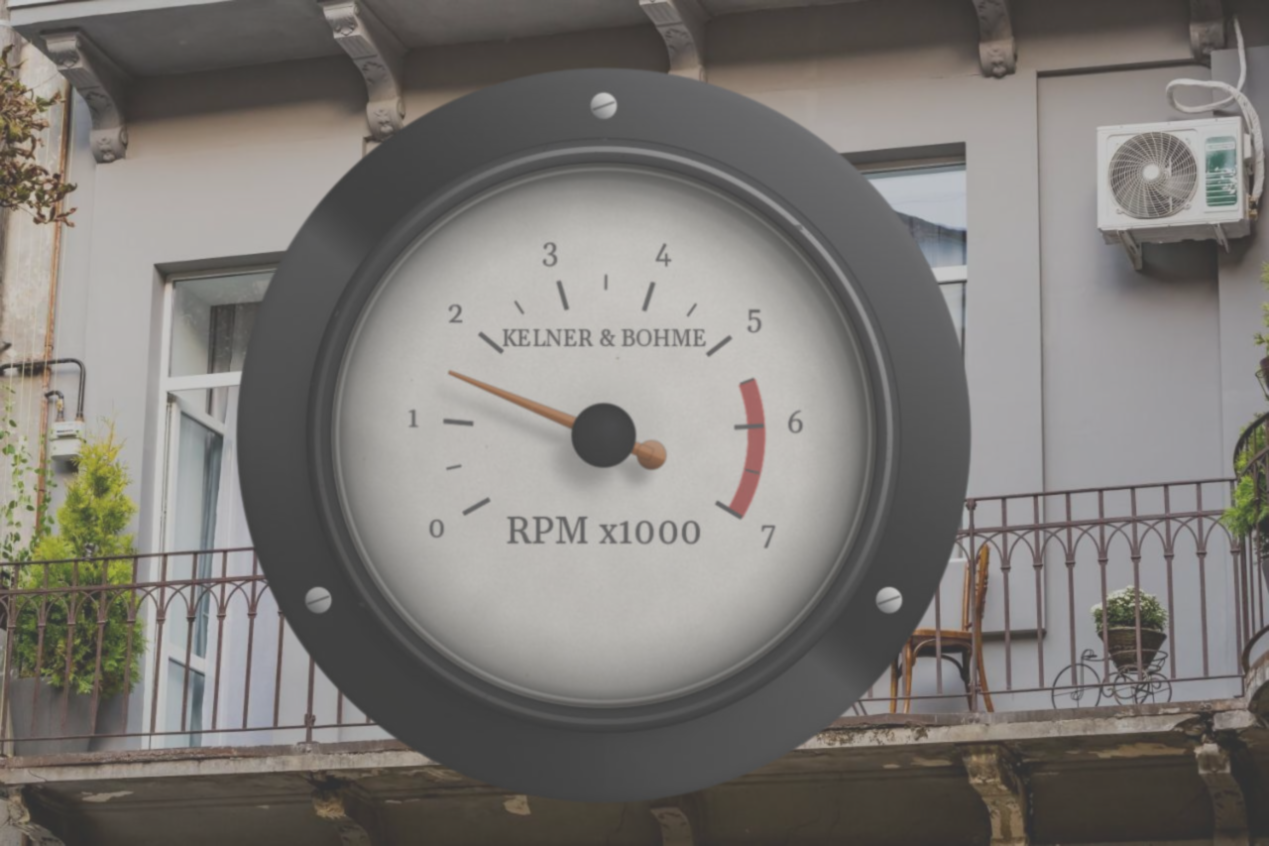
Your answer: 1500 rpm
